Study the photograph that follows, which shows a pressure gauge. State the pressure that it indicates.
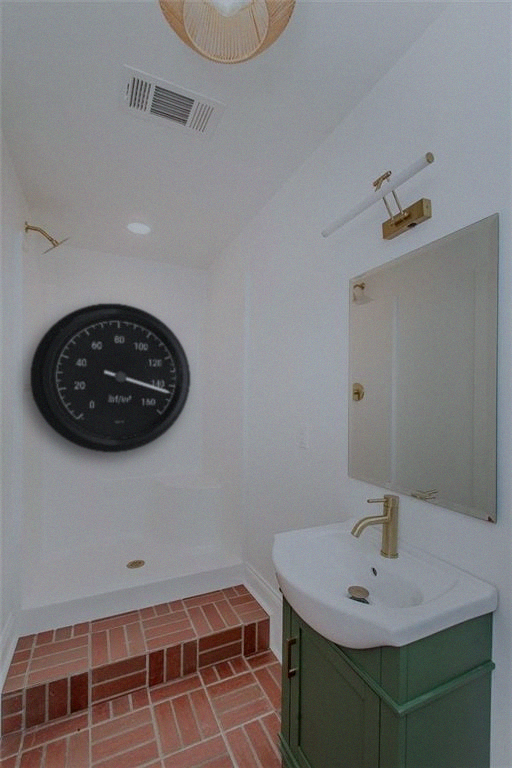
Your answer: 145 psi
